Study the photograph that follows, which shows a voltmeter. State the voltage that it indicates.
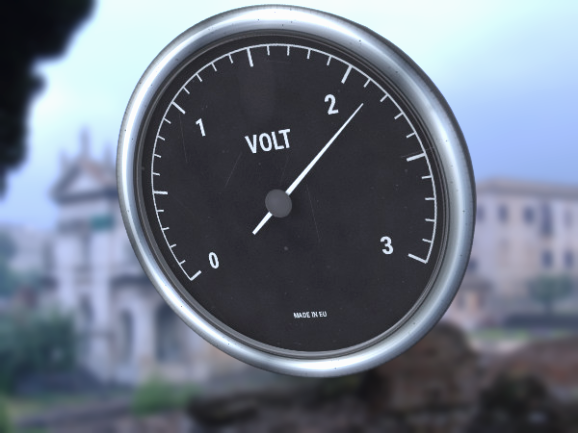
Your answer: 2.15 V
